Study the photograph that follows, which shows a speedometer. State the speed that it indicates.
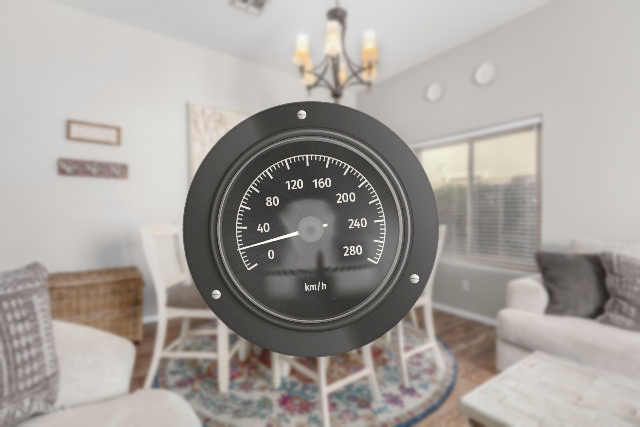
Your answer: 20 km/h
